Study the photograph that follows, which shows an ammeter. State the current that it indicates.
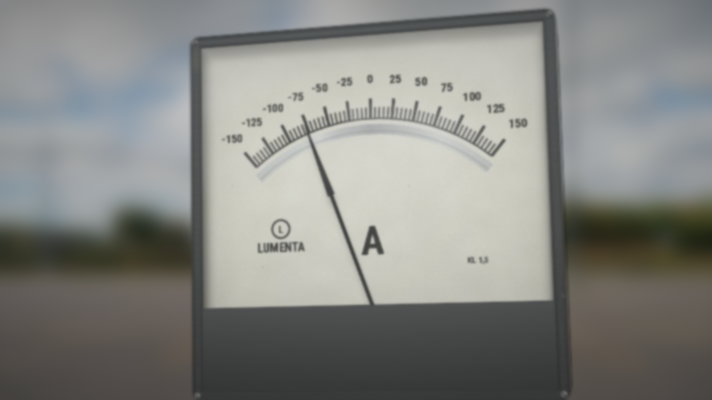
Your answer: -75 A
